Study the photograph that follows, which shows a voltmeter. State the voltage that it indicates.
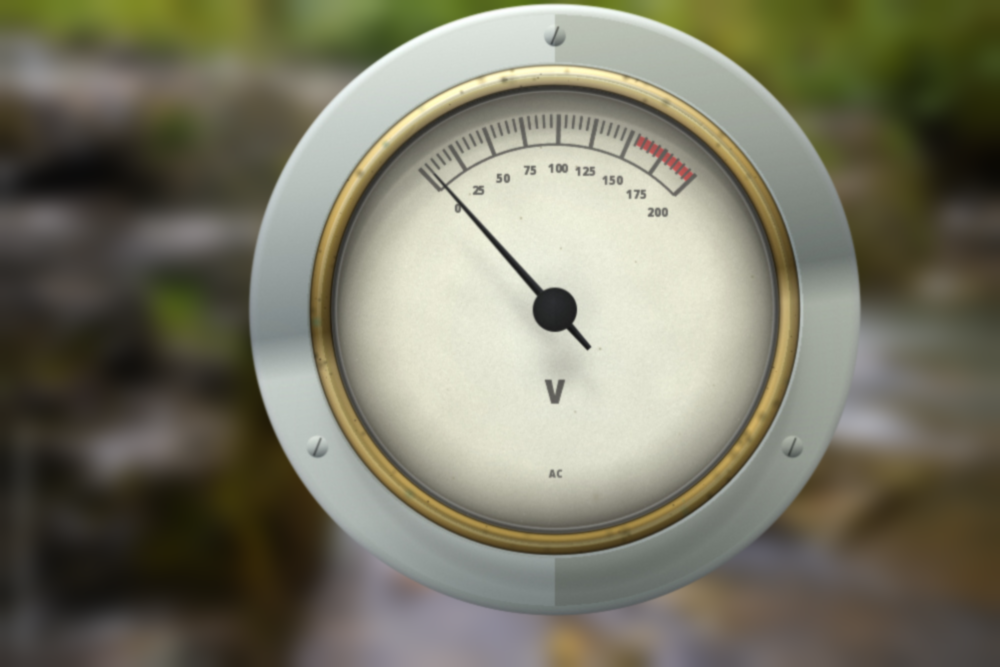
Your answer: 5 V
